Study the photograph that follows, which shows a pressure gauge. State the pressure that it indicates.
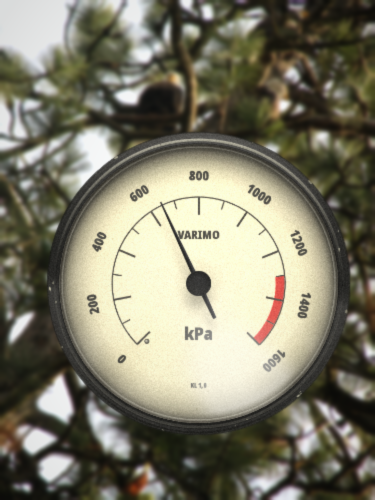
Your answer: 650 kPa
